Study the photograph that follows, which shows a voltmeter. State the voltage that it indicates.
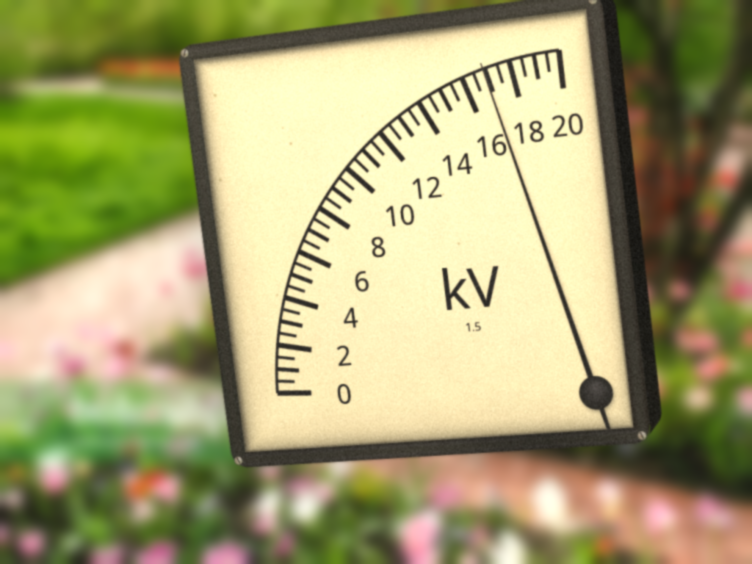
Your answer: 17 kV
